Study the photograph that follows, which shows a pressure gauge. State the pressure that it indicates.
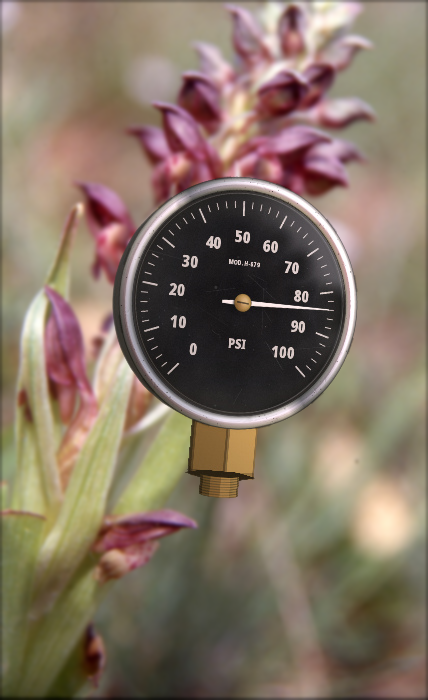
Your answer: 84 psi
